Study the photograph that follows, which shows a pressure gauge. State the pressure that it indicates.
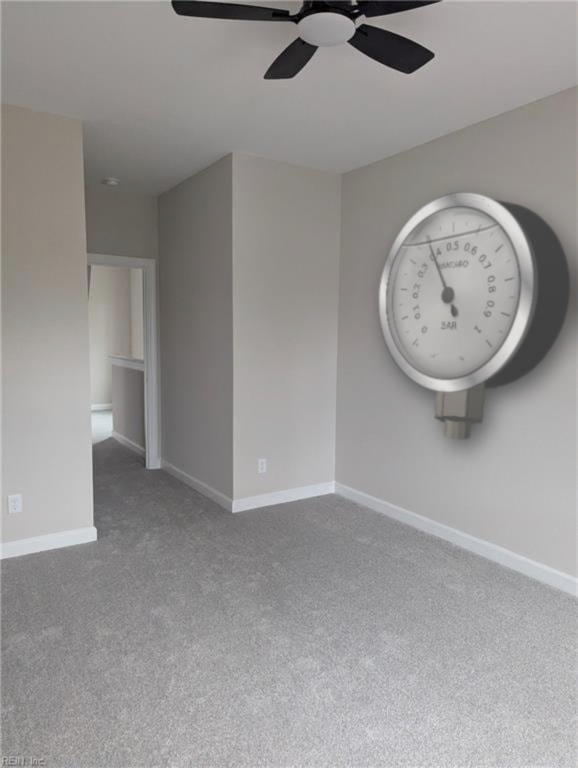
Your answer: 0.4 bar
